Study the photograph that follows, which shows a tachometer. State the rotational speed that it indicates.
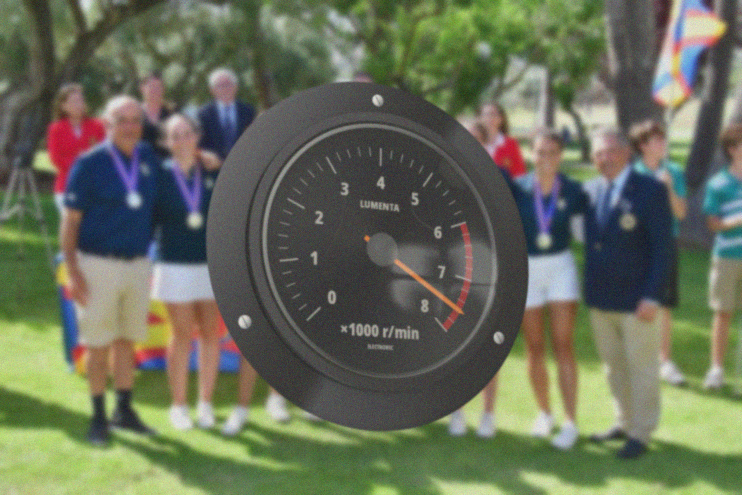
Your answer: 7600 rpm
